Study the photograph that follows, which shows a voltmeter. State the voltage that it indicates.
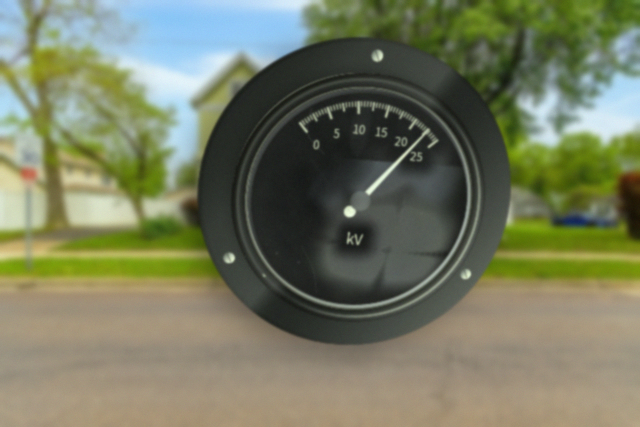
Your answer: 22.5 kV
